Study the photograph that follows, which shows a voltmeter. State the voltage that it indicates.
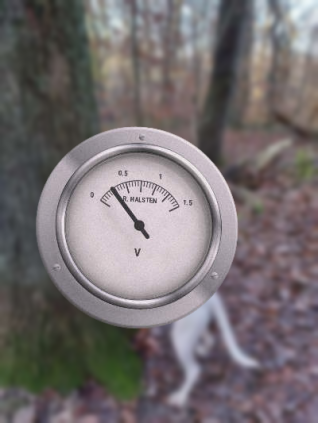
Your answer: 0.25 V
